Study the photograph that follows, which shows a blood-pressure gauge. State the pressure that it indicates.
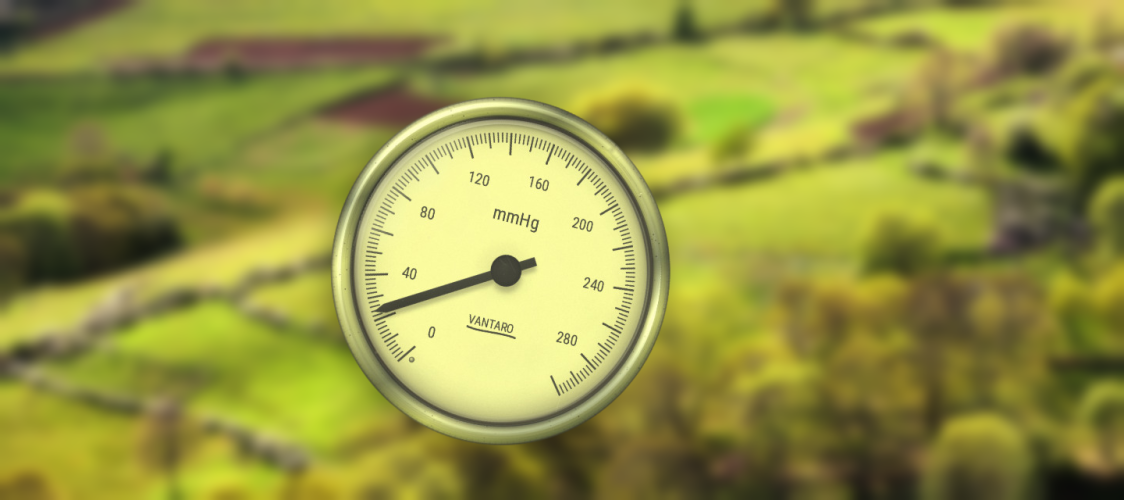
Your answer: 24 mmHg
